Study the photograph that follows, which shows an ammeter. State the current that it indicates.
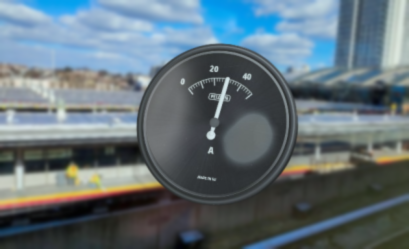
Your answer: 30 A
